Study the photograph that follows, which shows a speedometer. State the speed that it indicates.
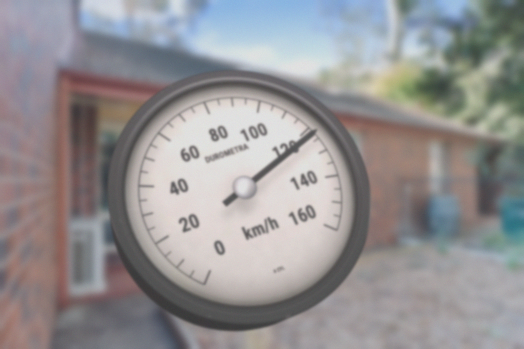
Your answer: 122.5 km/h
